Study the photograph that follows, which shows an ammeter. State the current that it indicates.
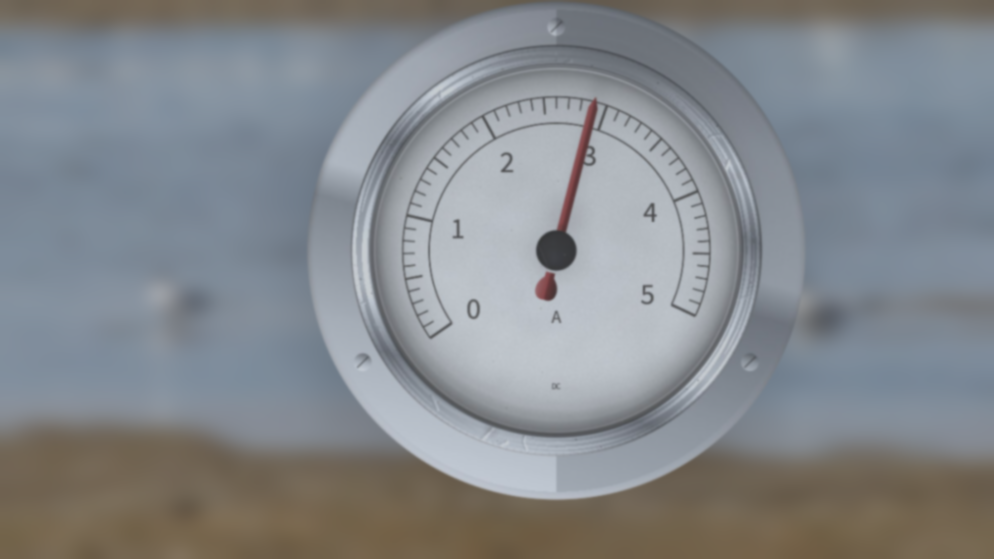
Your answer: 2.9 A
